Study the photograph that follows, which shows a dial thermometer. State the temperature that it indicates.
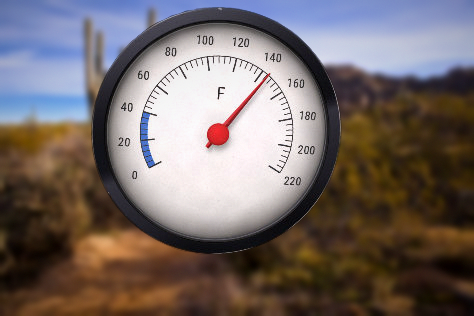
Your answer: 144 °F
